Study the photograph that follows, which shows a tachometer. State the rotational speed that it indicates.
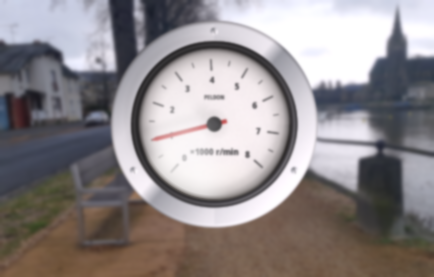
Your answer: 1000 rpm
